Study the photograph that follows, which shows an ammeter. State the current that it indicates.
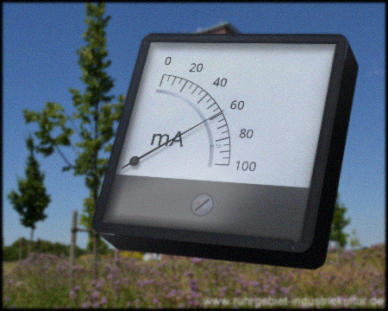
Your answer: 60 mA
